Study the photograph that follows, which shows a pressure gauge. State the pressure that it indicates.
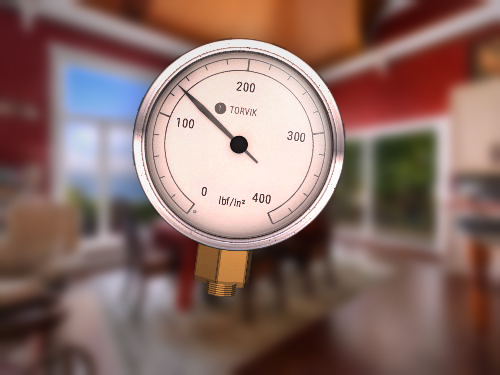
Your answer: 130 psi
